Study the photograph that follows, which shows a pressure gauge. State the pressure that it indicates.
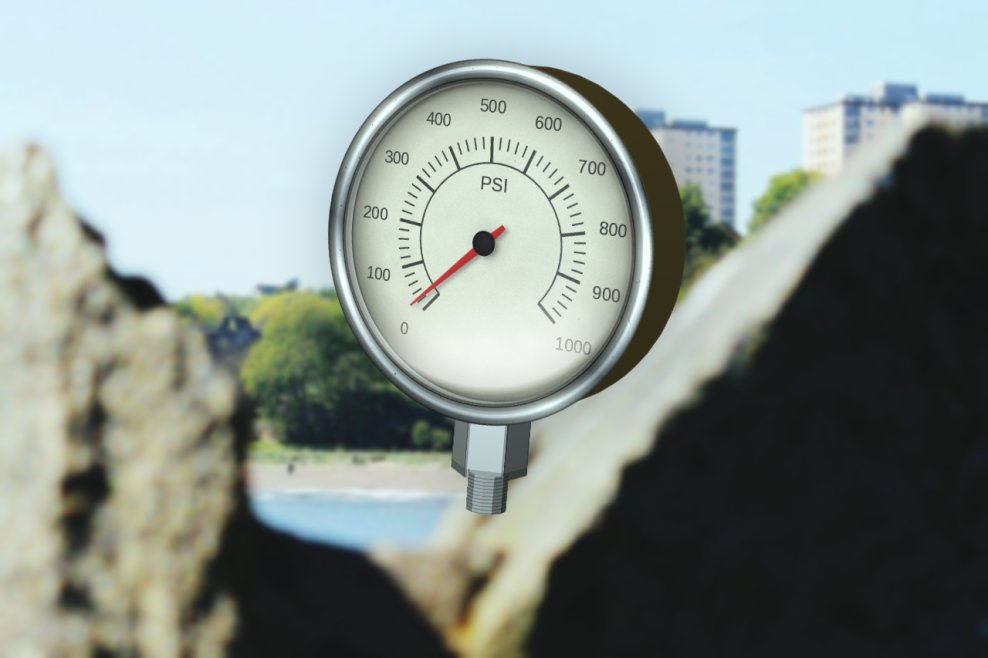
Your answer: 20 psi
